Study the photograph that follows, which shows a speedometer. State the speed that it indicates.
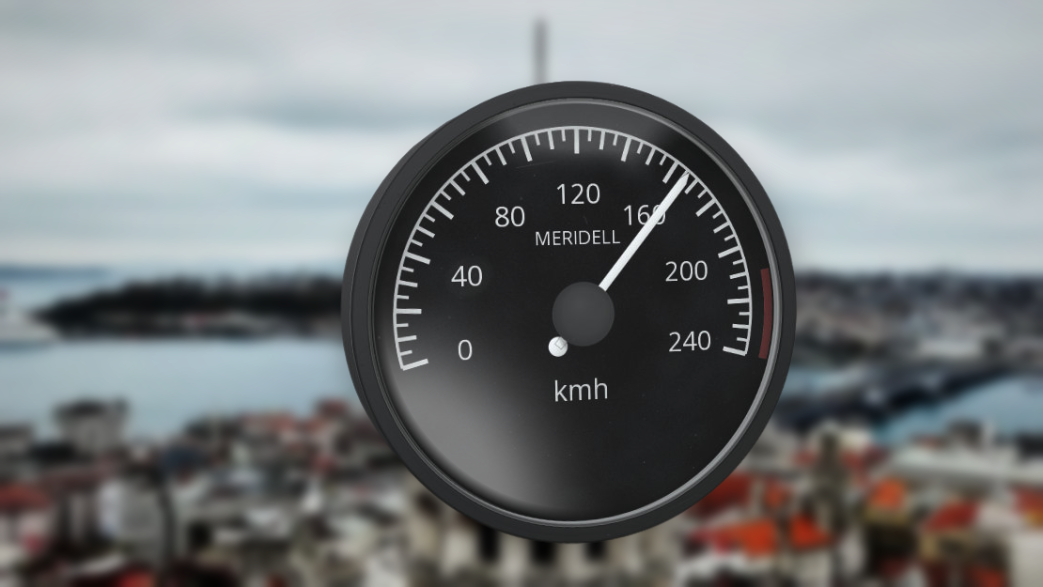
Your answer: 165 km/h
